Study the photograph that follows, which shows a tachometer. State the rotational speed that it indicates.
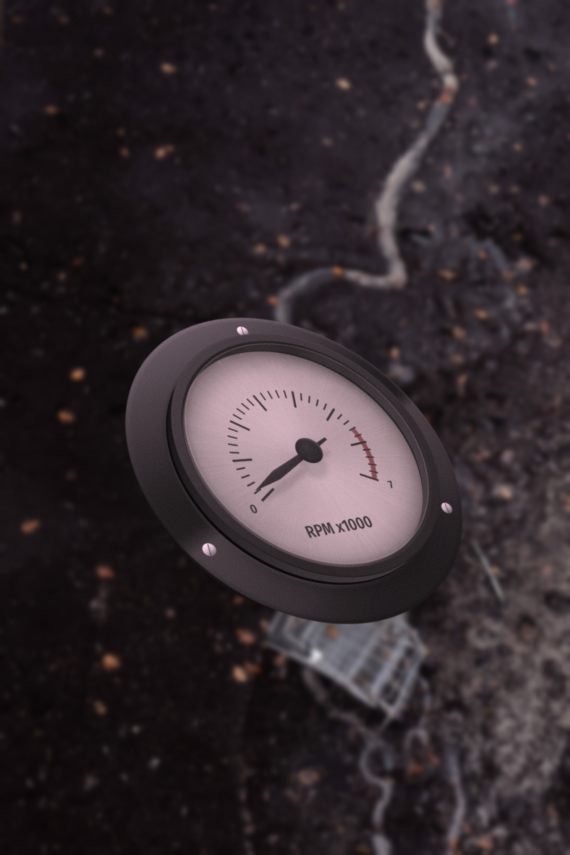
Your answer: 200 rpm
